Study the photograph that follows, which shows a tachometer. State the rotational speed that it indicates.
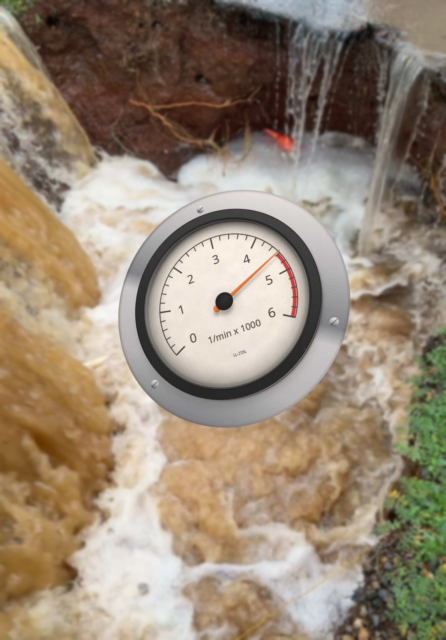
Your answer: 4600 rpm
